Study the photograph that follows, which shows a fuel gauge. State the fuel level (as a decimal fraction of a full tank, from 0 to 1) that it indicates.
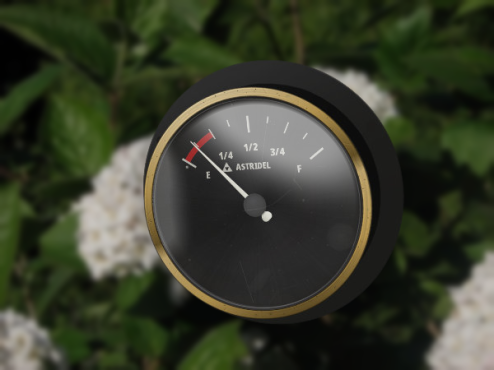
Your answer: 0.125
